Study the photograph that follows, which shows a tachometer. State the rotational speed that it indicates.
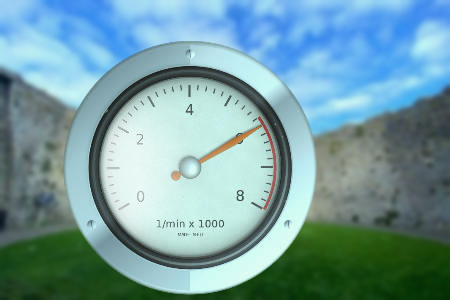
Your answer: 6000 rpm
